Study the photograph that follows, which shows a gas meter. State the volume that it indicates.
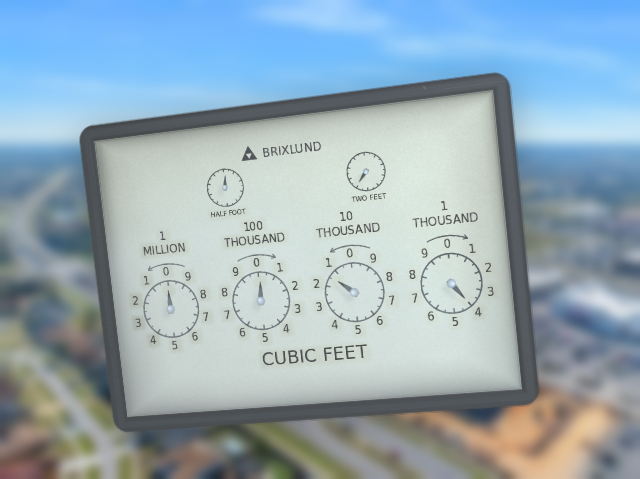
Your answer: 1400 ft³
